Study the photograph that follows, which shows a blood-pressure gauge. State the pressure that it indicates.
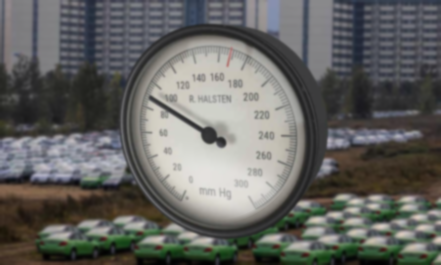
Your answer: 90 mmHg
